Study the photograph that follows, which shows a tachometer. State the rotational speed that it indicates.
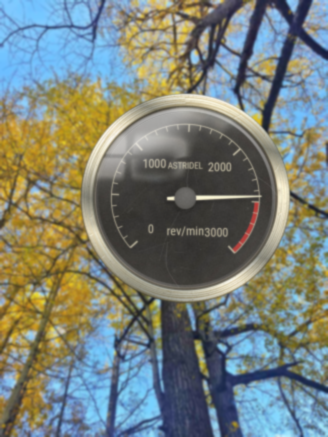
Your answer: 2450 rpm
